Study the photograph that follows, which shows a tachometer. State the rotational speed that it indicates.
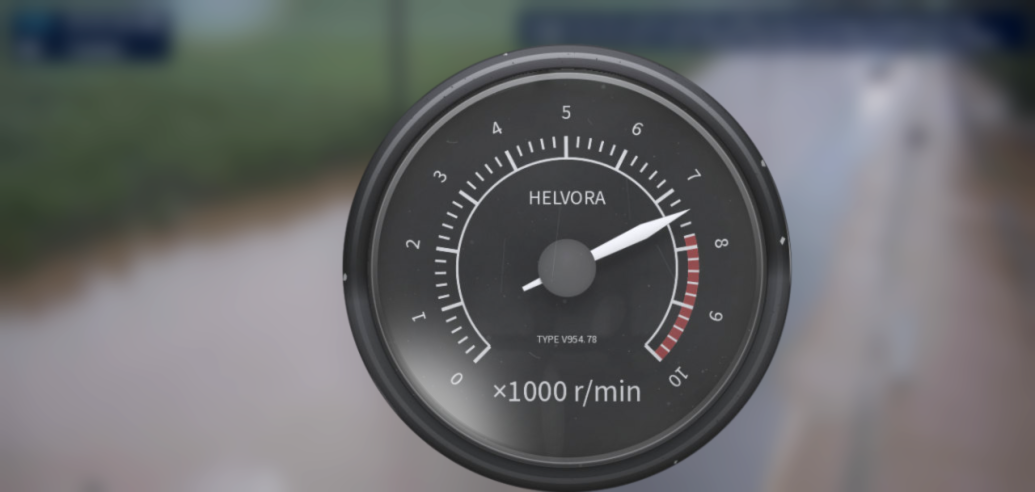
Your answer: 7400 rpm
